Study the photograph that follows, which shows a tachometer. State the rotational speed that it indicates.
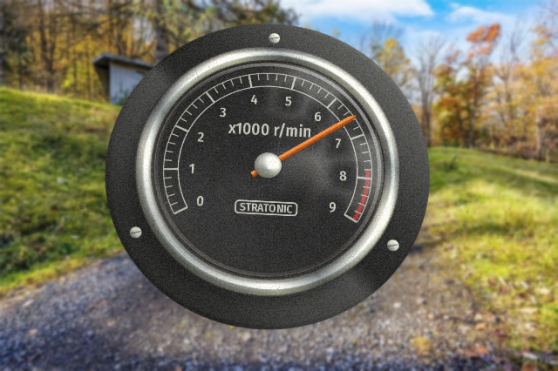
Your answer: 6600 rpm
